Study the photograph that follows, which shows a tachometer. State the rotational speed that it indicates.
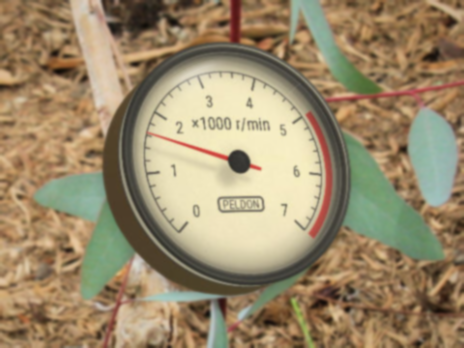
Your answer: 1600 rpm
